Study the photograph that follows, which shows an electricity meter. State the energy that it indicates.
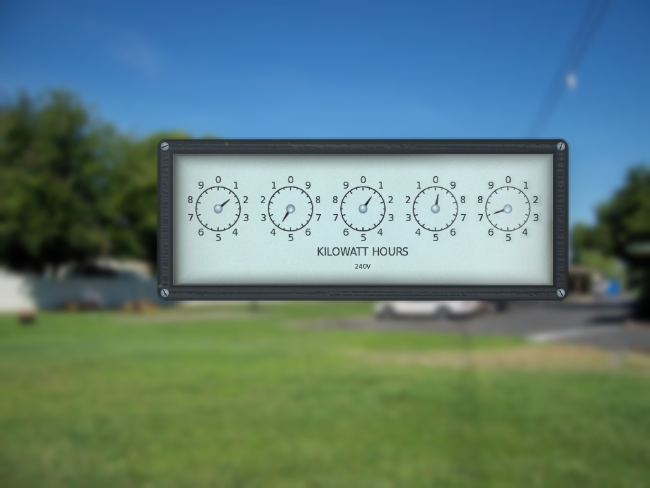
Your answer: 14097 kWh
